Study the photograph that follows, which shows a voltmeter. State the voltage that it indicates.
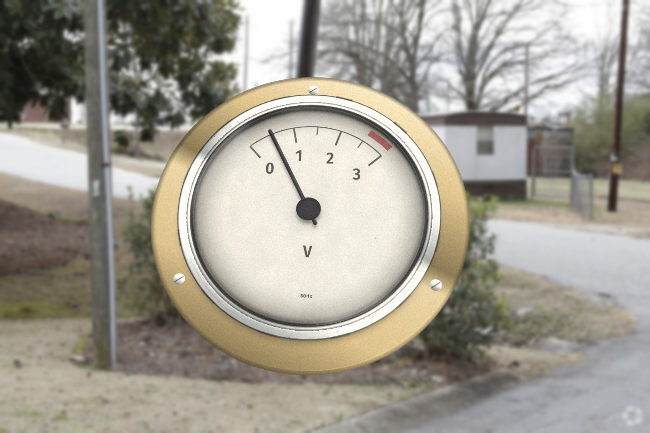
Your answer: 0.5 V
